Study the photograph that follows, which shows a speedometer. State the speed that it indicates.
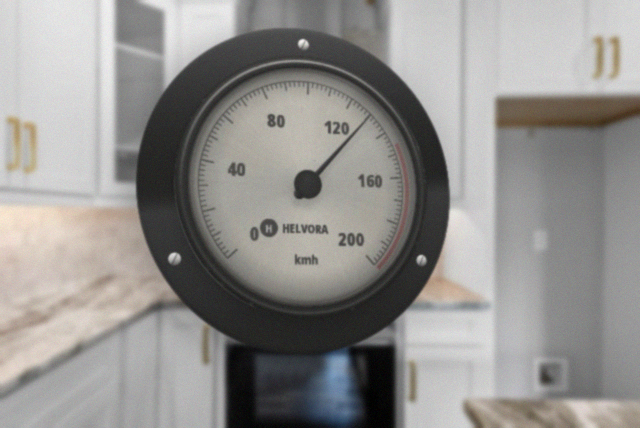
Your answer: 130 km/h
